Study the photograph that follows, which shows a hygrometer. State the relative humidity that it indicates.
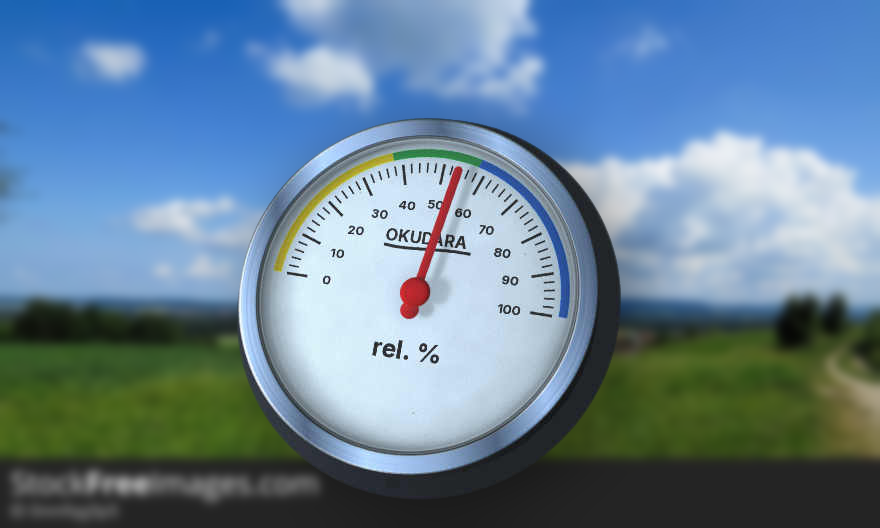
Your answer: 54 %
